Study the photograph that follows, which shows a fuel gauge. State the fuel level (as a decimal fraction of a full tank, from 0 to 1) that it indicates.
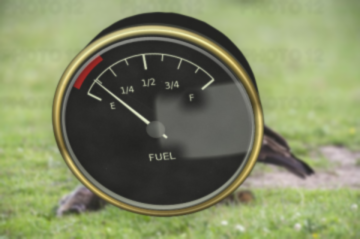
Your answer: 0.125
